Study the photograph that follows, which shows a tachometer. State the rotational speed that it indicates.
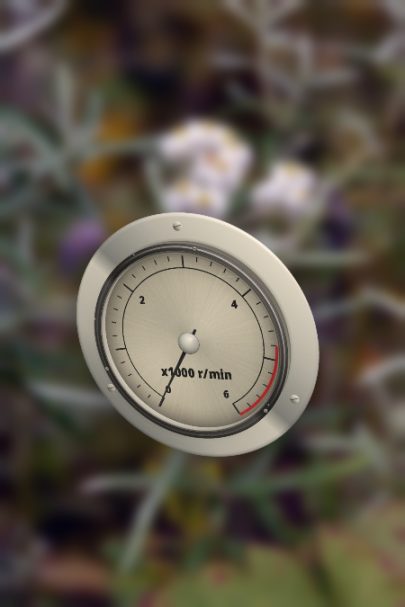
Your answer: 0 rpm
